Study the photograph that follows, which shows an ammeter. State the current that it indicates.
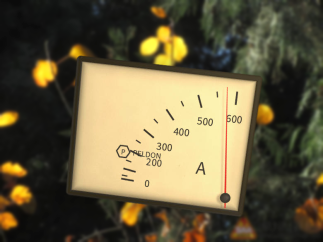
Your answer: 575 A
